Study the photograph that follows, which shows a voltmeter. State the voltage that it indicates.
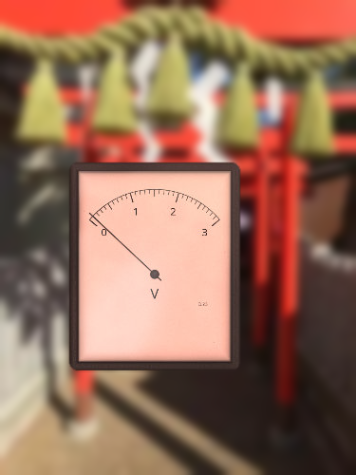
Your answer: 0.1 V
